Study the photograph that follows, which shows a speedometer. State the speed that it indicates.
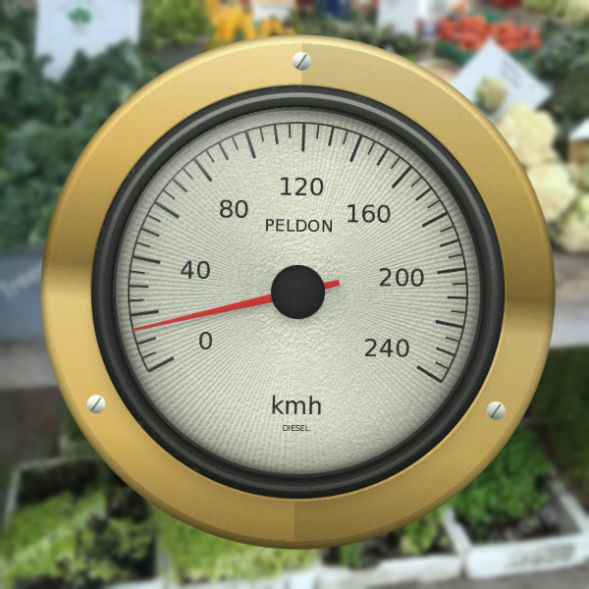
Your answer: 15 km/h
